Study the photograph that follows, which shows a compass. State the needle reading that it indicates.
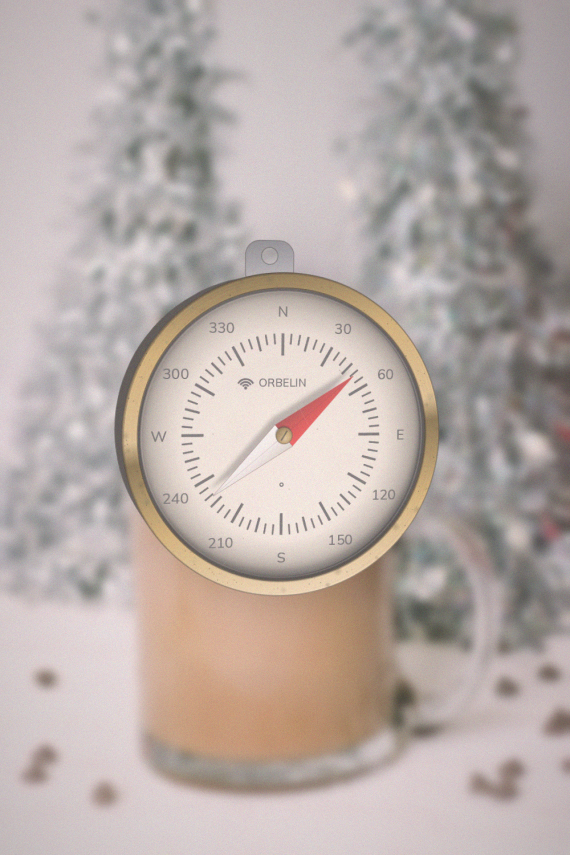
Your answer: 50 °
